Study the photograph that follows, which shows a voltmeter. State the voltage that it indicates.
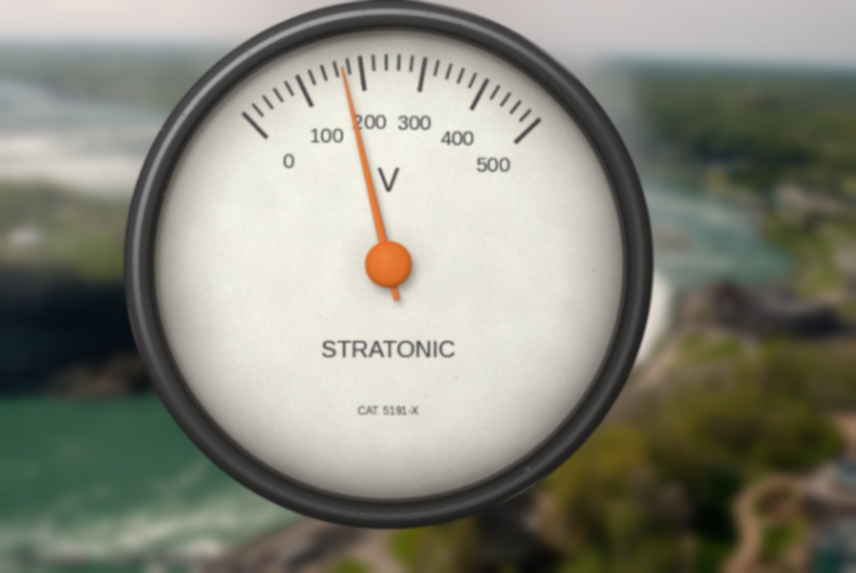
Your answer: 170 V
